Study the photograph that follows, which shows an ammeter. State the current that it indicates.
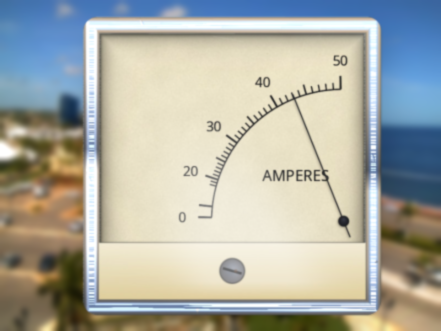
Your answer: 43 A
